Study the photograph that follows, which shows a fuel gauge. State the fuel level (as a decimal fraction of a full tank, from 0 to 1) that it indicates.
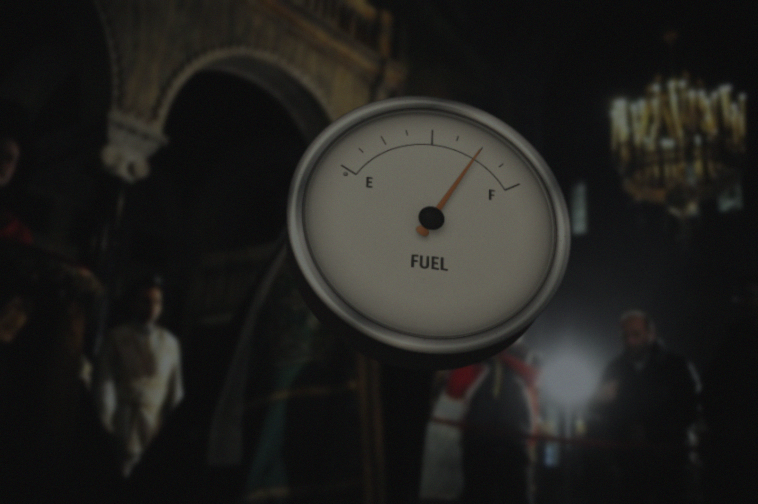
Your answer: 0.75
